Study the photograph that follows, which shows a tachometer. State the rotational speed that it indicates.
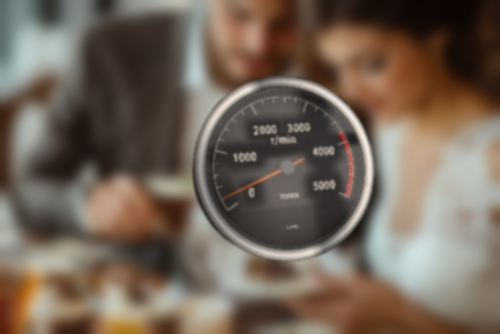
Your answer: 200 rpm
